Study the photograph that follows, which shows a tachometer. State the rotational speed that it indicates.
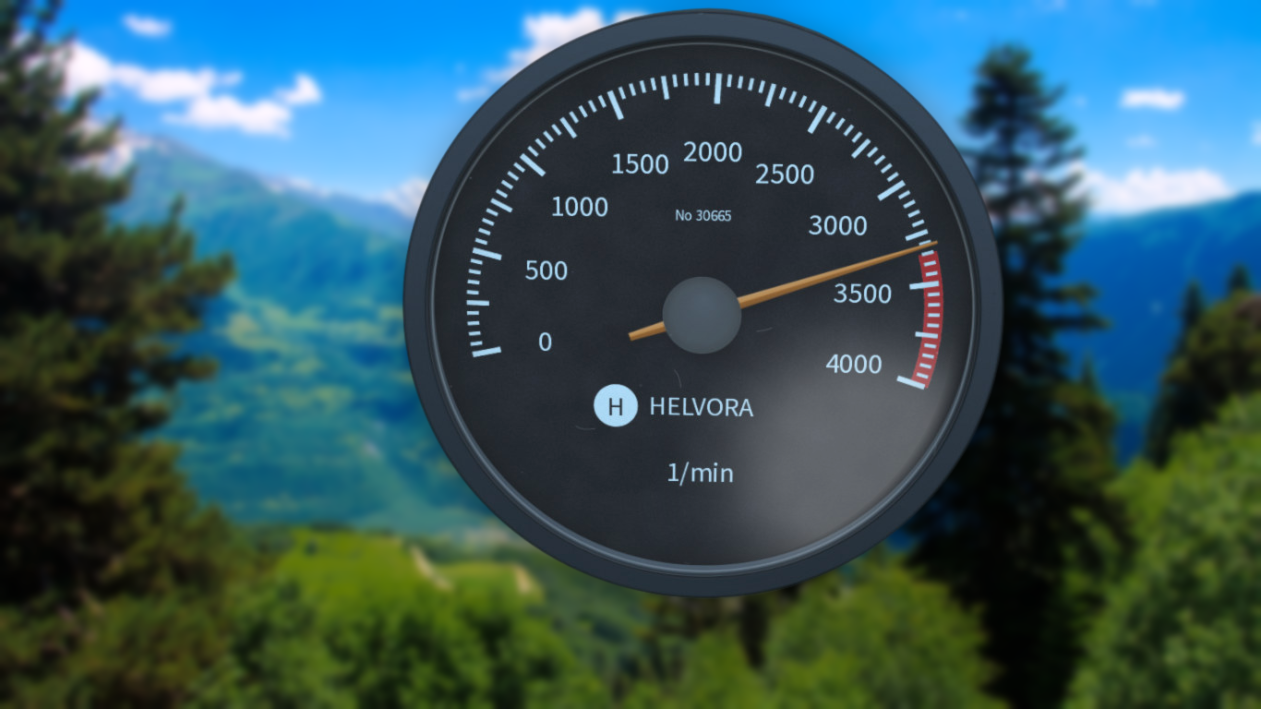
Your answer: 3300 rpm
